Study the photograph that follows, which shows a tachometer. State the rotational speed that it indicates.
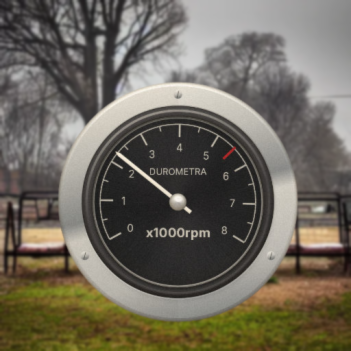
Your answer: 2250 rpm
